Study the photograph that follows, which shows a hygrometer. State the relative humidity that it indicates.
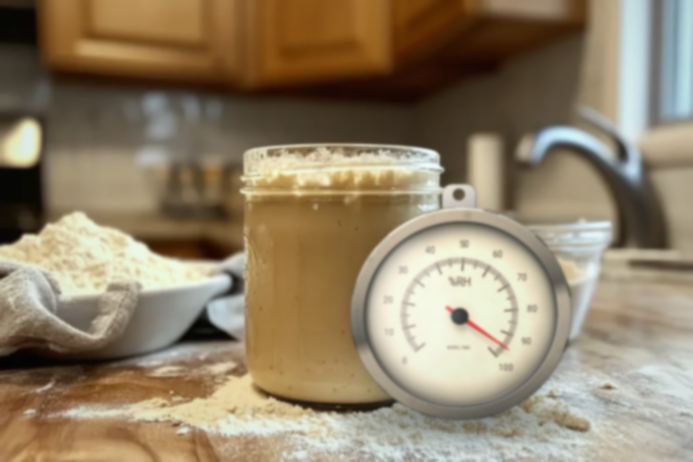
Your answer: 95 %
